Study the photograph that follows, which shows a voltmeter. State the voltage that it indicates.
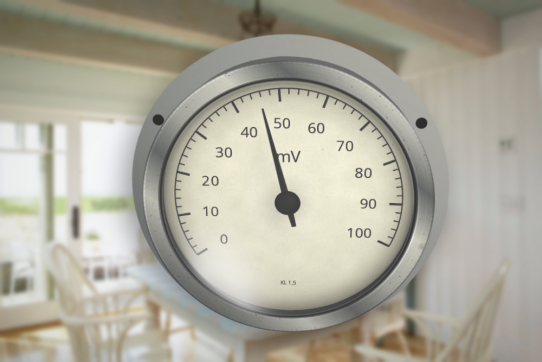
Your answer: 46 mV
